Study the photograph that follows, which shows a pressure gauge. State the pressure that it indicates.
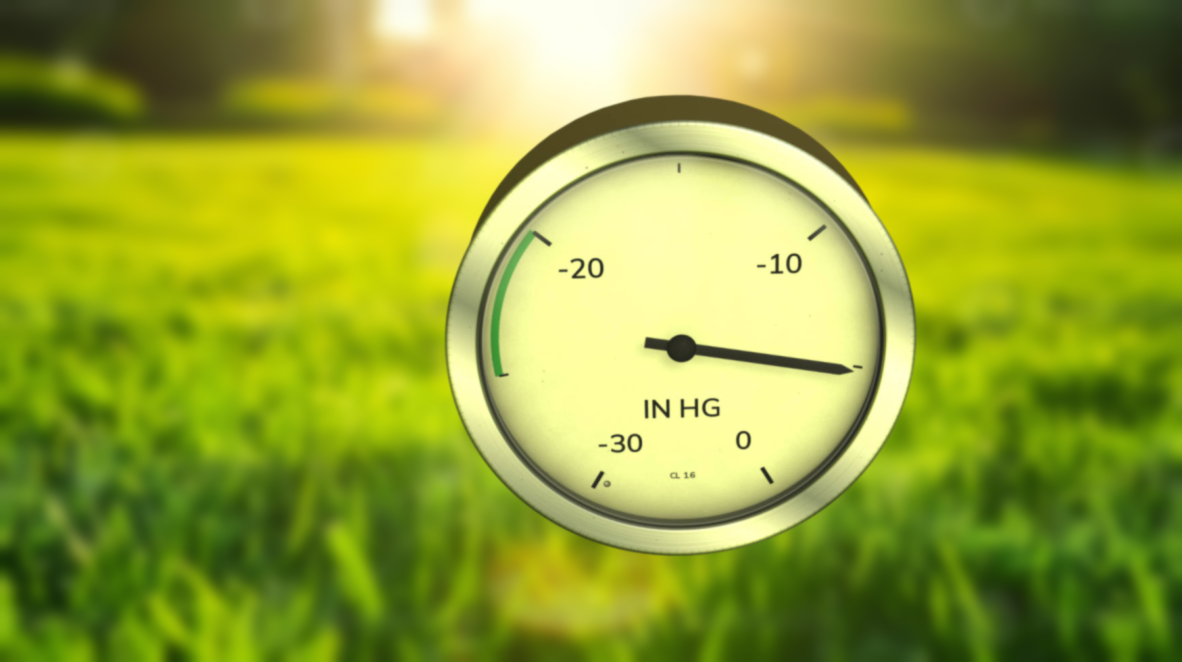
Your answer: -5 inHg
